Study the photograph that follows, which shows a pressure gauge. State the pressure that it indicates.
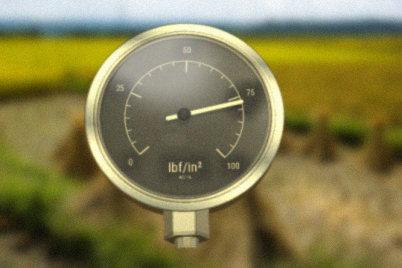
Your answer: 77.5 psi
